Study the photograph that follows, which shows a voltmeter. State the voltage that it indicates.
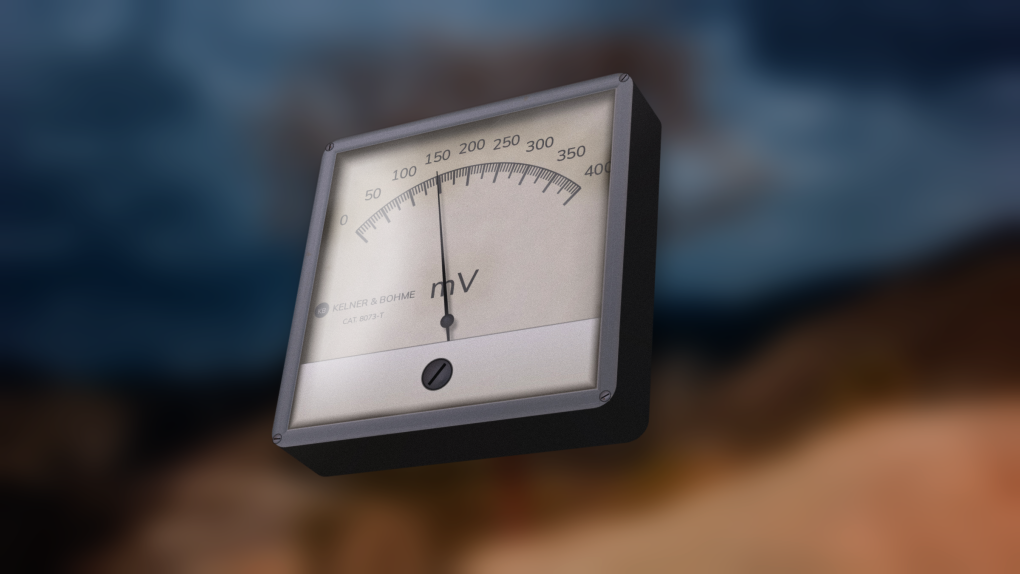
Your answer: 150 mV
